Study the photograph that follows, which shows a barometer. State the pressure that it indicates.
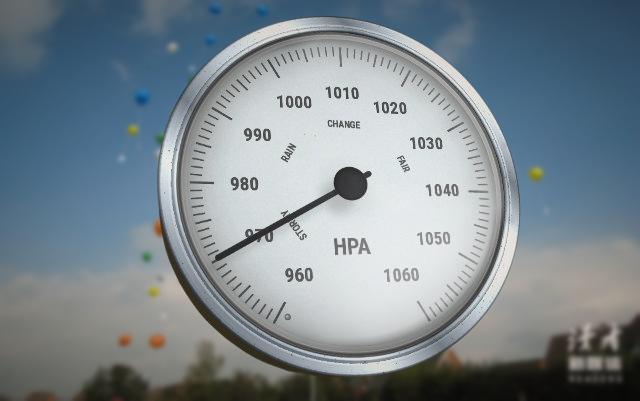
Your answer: 970 hPa
